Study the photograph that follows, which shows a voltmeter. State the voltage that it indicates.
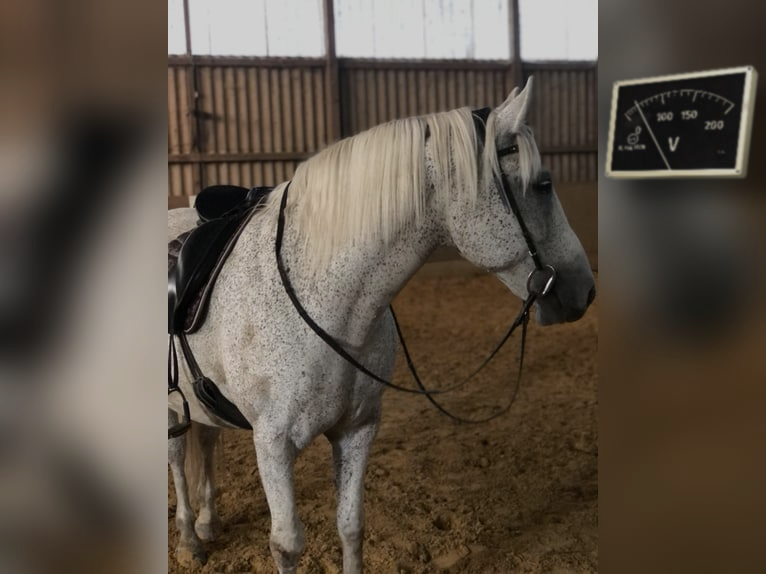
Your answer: 50 V
